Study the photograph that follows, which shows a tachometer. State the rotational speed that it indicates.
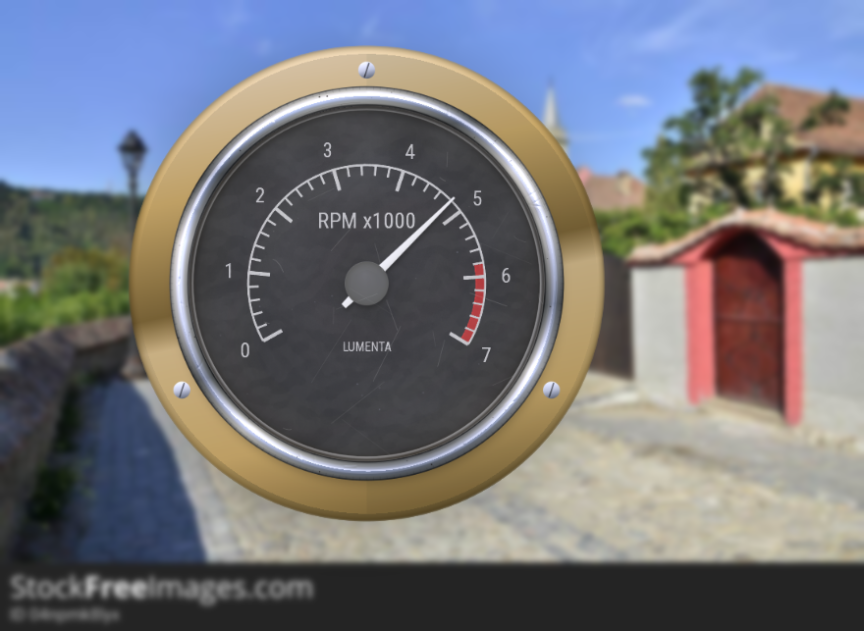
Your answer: 4800 rpm
